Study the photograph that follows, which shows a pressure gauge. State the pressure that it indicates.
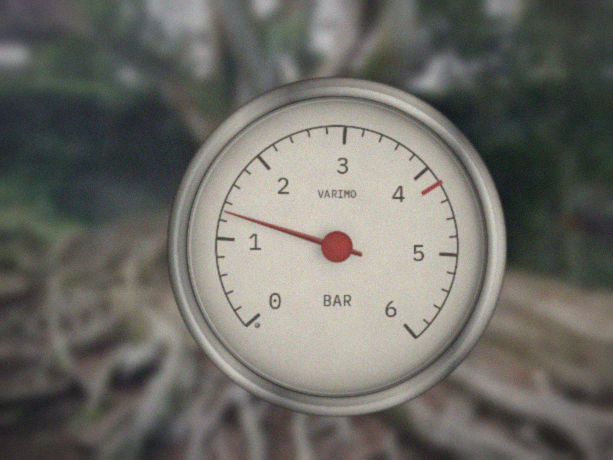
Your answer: 1.3 bar
